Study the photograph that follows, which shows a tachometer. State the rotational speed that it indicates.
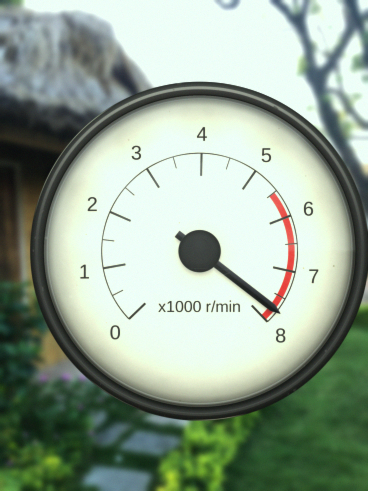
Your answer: 7750 rpm
